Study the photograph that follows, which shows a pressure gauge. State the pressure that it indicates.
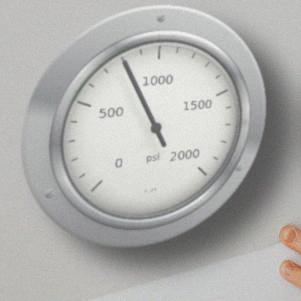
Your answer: 800 psi
